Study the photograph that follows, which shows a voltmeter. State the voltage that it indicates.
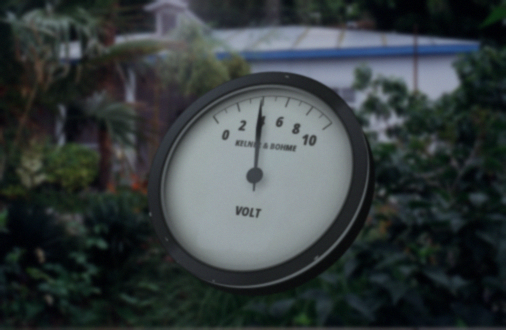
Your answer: 4 V
